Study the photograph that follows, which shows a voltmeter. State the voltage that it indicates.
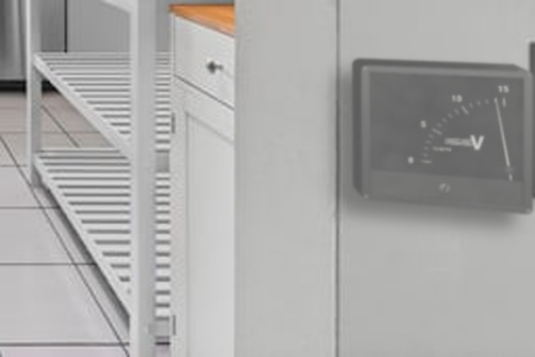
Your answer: 14 V
